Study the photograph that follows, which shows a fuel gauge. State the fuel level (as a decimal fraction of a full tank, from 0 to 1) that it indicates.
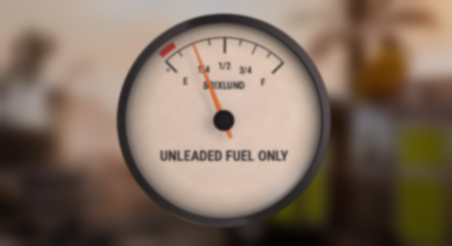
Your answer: 0.25
